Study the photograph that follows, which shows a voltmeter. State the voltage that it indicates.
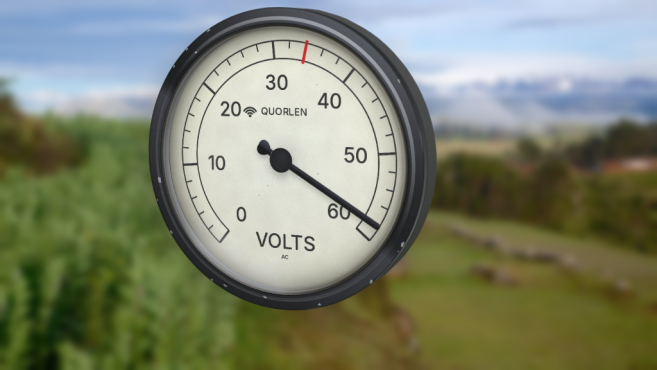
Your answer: 58 V
